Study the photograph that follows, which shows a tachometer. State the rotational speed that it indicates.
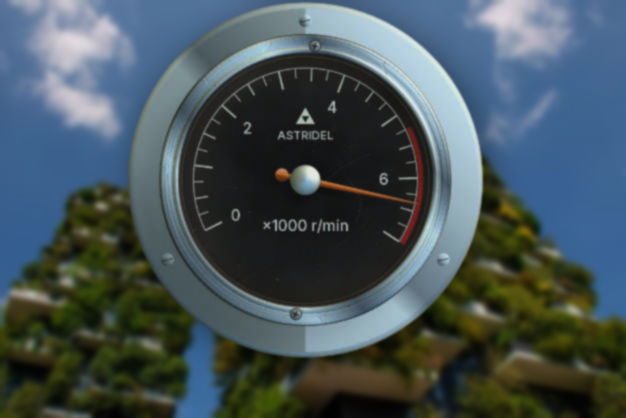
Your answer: 6375 rpm
